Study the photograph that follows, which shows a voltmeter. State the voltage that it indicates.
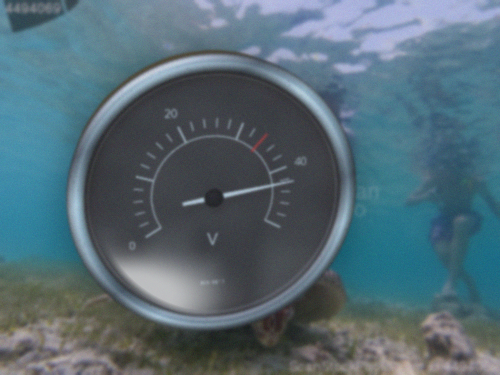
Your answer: 42 V
